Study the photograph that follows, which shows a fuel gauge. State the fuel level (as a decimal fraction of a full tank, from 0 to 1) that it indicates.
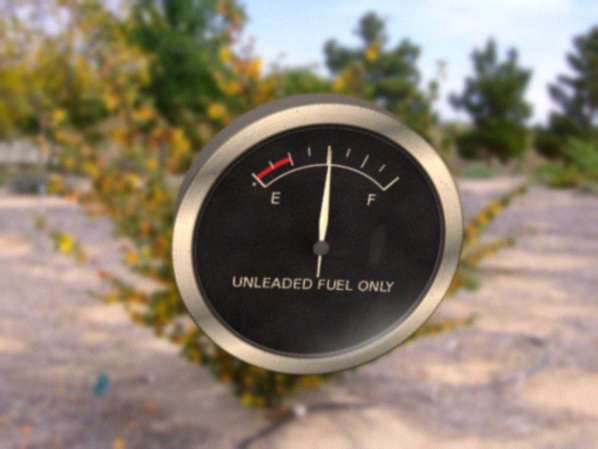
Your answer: 0.5
